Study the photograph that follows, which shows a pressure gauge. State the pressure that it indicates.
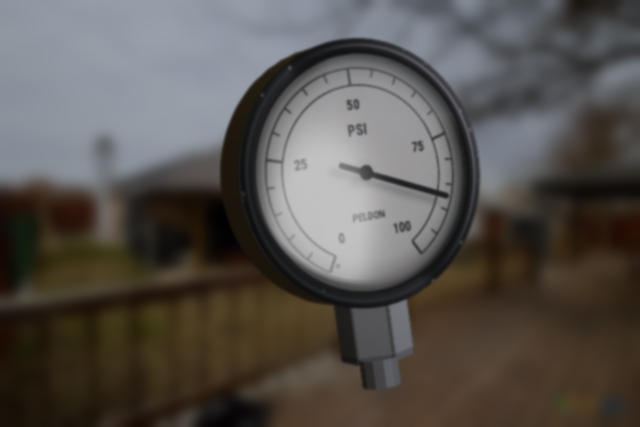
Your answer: 87.5 psi
